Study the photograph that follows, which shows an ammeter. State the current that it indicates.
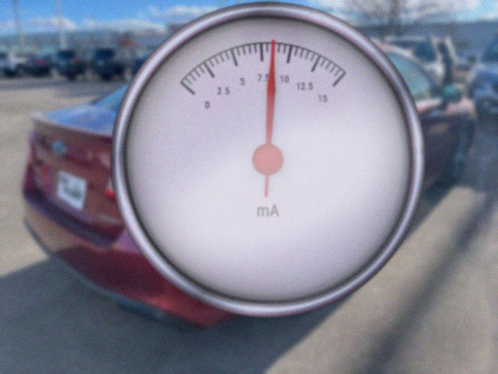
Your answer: 8.5 mA
